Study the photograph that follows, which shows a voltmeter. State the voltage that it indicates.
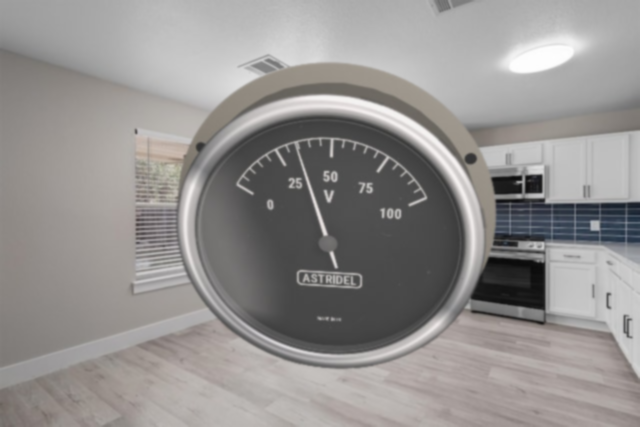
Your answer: 35 V
